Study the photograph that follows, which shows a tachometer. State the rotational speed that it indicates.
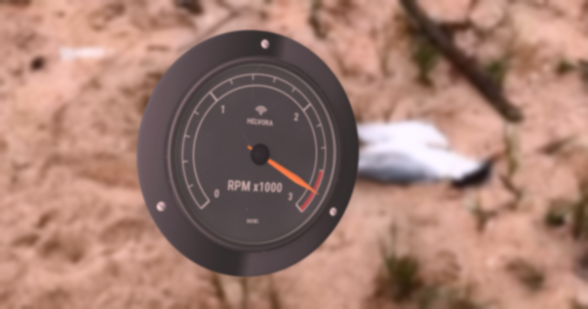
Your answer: 2800 rpm
